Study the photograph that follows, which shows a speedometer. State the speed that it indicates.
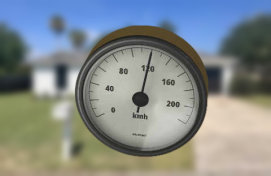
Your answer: 120 km/h
